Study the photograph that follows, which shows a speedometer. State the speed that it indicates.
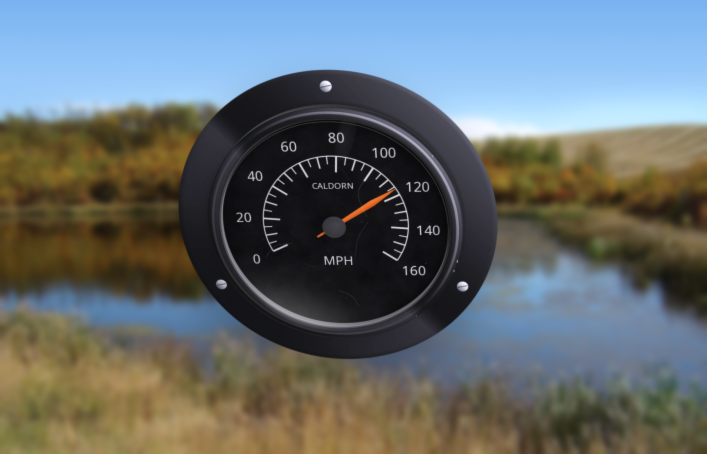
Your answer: 115 mph
